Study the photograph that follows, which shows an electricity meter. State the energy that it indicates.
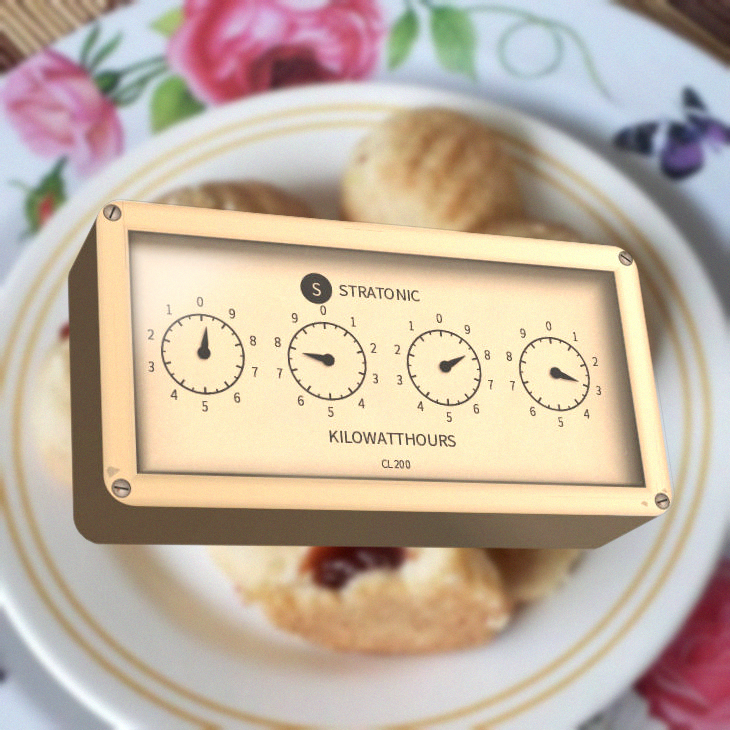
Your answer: 9783 kWh
